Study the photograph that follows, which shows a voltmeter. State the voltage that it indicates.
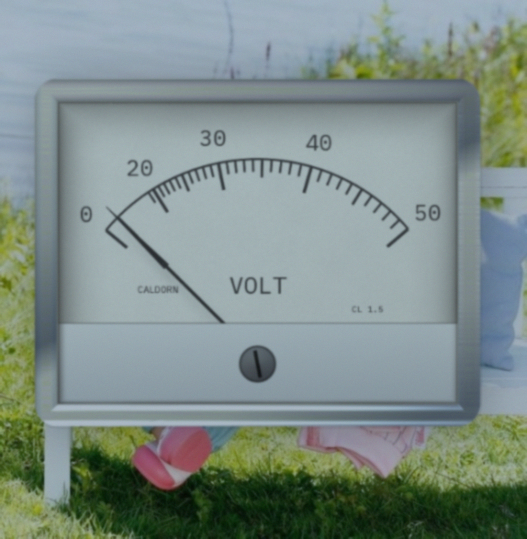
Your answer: 10 V
